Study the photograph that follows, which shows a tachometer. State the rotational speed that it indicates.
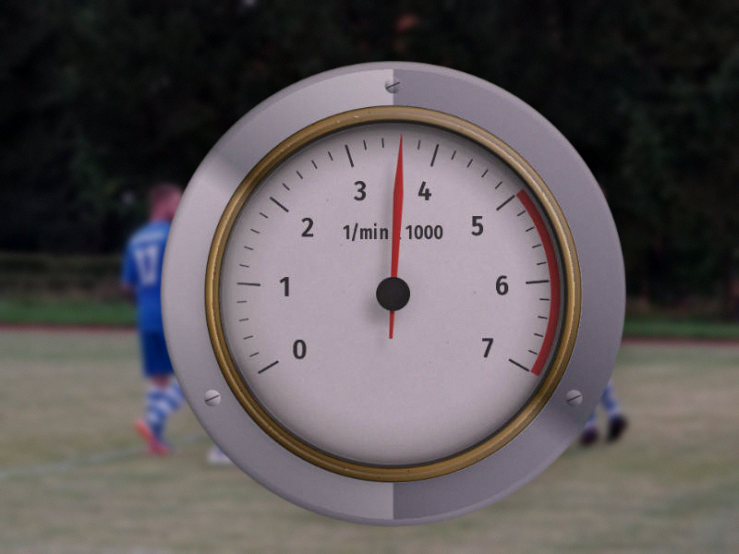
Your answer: 3600 rpm
